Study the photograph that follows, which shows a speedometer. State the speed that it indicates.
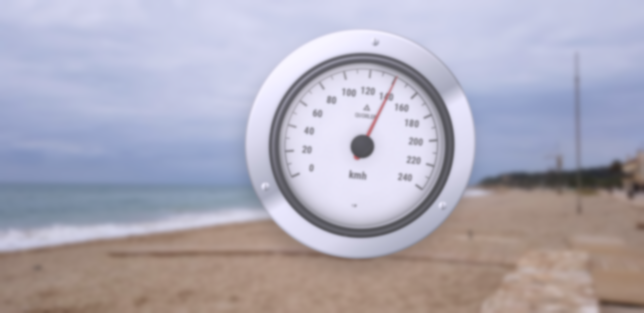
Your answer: 140 km/h
